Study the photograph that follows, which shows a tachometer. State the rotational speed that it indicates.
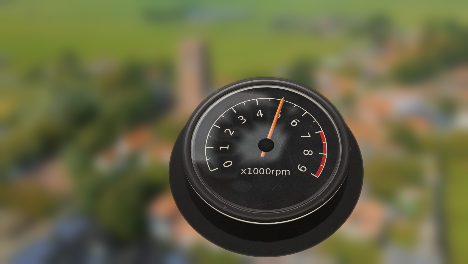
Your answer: 5000 rpm
